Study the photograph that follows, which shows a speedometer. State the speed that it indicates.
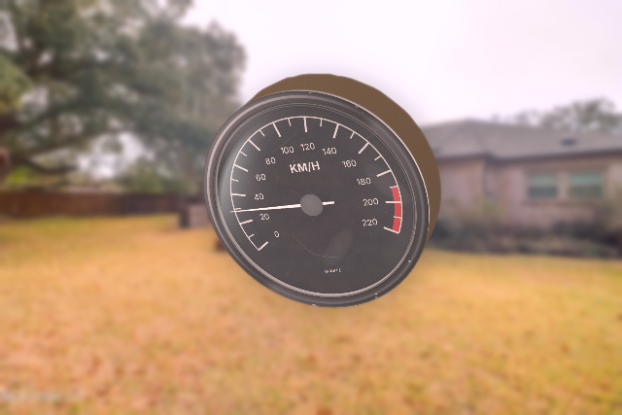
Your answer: 30 km/h
